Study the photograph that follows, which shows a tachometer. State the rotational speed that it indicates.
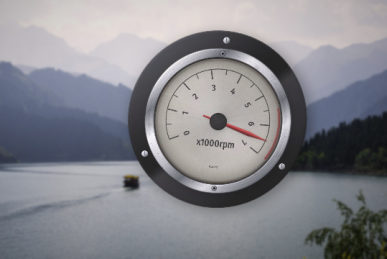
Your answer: 6500 rpm
